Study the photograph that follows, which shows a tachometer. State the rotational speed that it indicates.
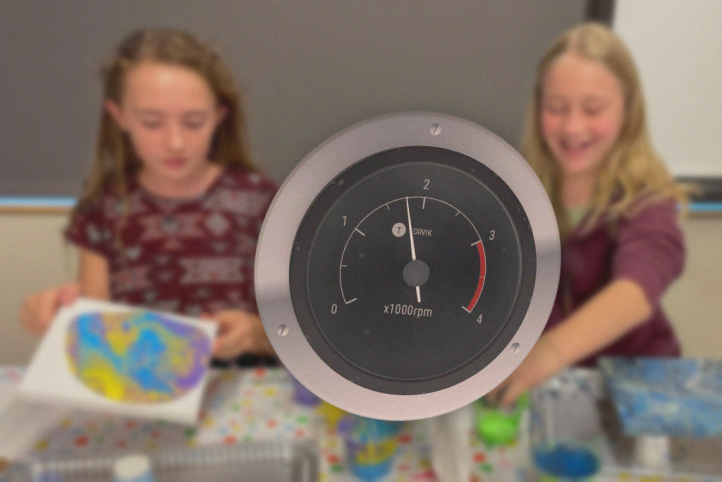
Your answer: 1750 rpm
